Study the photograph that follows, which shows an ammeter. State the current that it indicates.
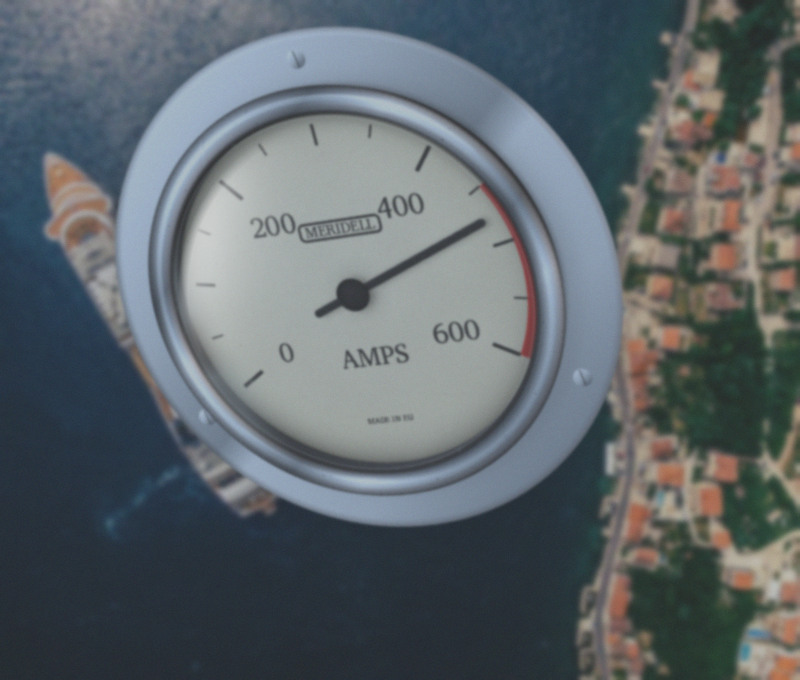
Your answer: 475 A
